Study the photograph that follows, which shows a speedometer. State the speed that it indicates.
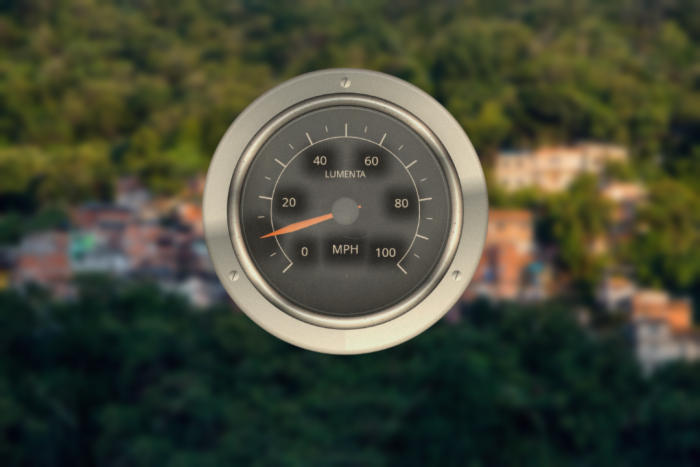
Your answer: 10 mph
